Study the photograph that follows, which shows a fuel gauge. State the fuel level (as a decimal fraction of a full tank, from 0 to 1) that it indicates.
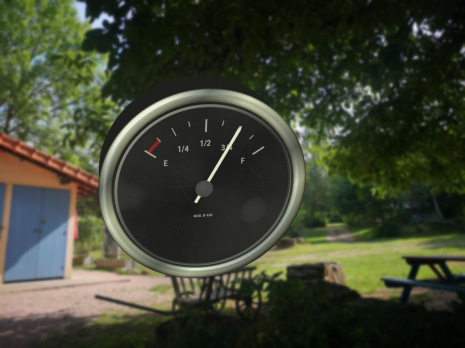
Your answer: 0.75
